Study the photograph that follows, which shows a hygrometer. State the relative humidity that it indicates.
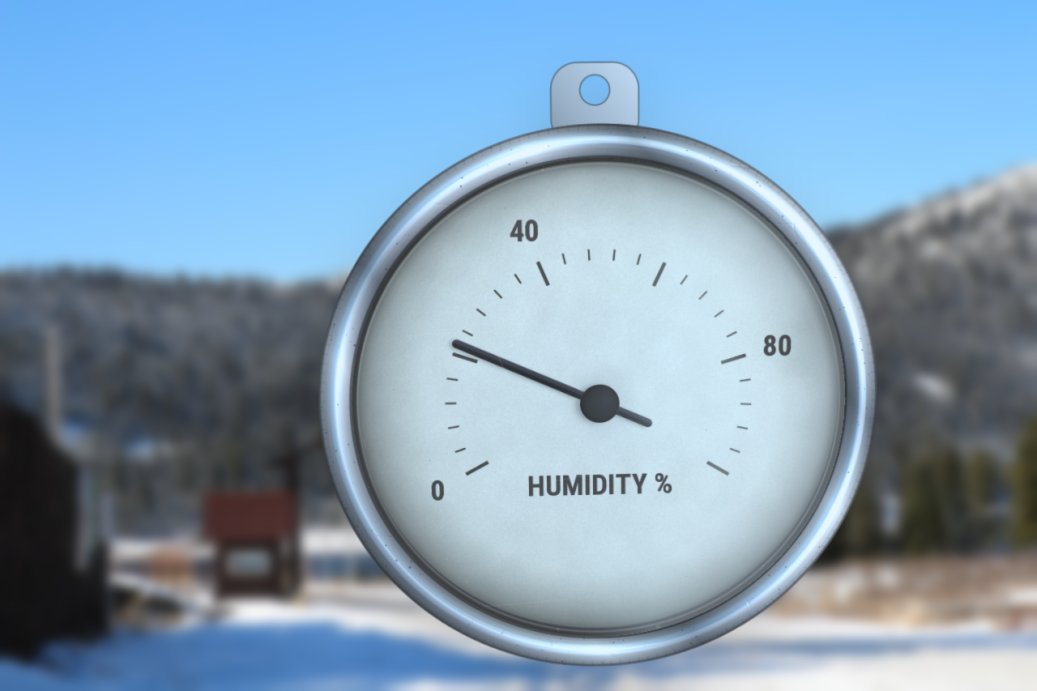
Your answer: 22 %
